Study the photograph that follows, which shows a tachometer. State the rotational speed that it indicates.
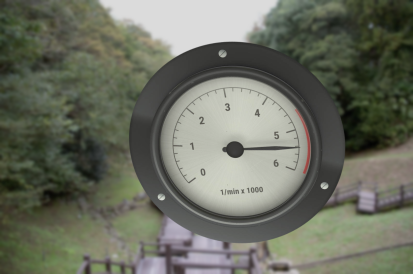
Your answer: 5400 rpm
